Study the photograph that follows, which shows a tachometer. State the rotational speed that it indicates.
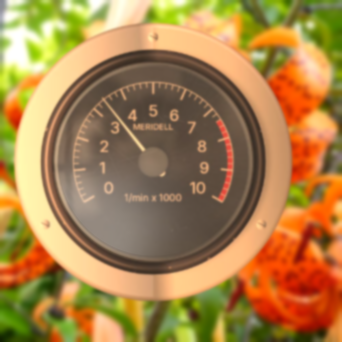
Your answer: 3400 rpm
